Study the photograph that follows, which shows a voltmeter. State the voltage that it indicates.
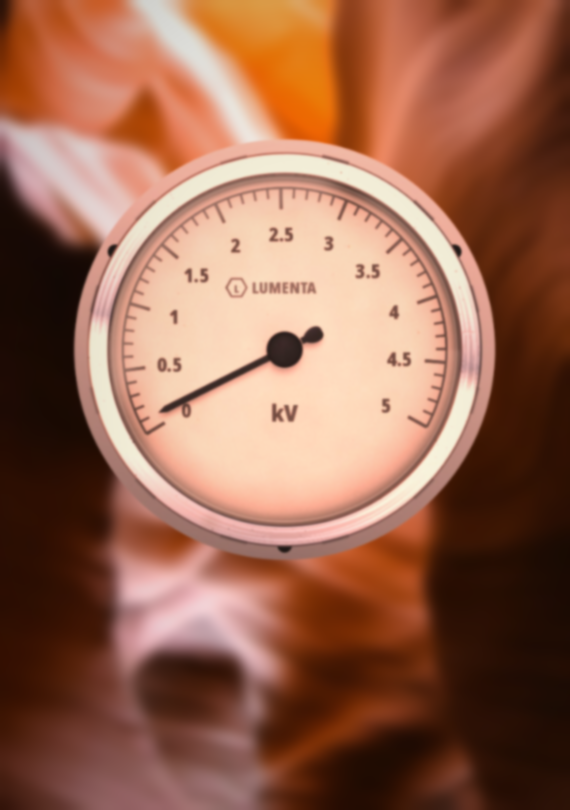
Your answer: 0.1 kV
